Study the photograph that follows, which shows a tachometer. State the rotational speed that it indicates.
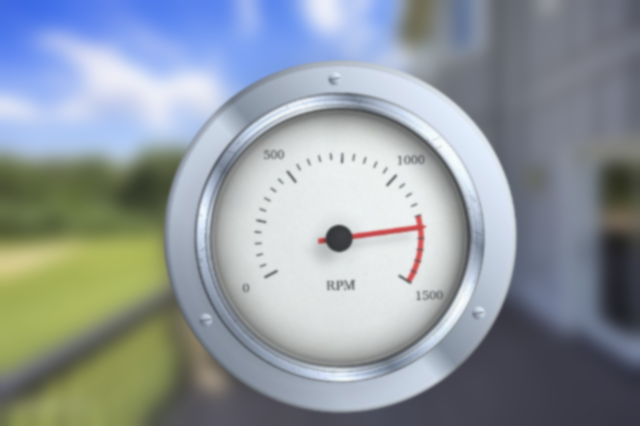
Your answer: 1250 rpm
